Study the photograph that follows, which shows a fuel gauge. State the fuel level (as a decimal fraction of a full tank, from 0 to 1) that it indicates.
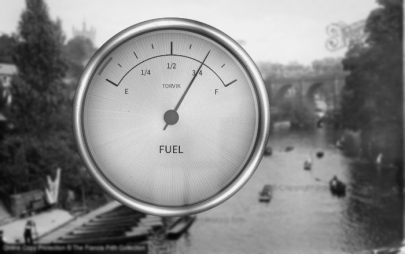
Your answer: 0.75
